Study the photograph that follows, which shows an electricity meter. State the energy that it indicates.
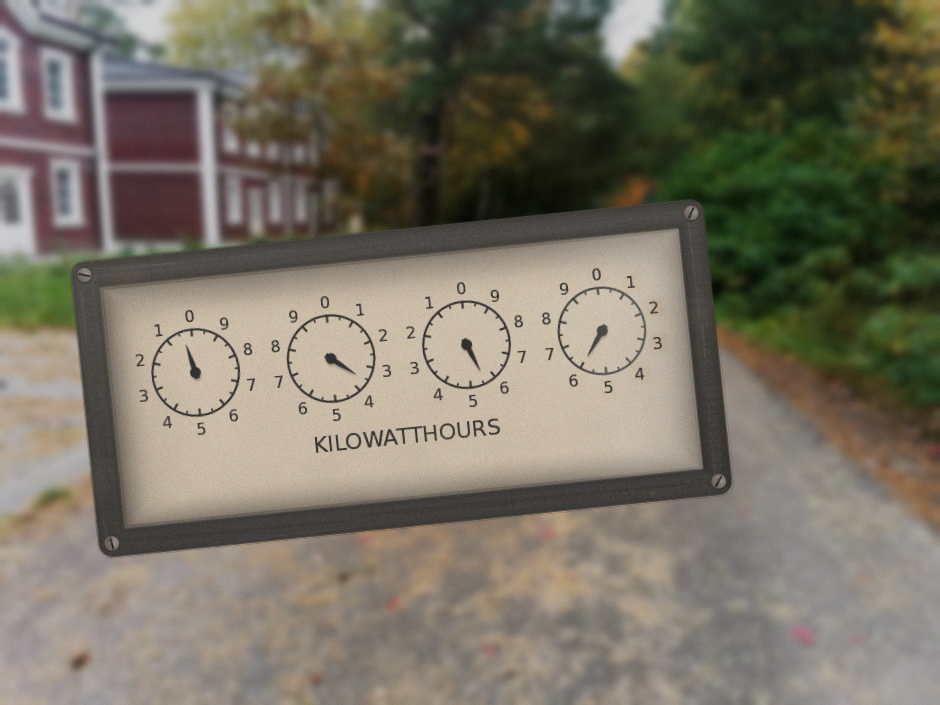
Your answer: 356 kWh
